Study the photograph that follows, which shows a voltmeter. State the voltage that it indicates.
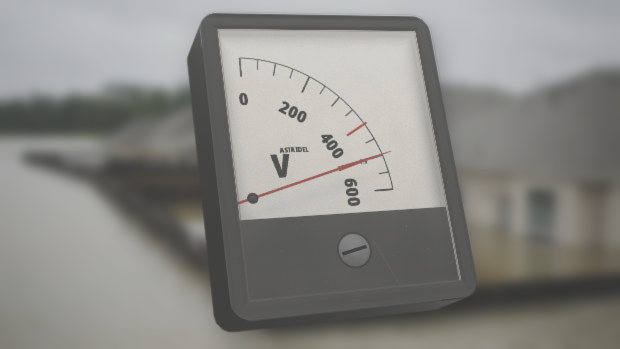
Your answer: 500 V
